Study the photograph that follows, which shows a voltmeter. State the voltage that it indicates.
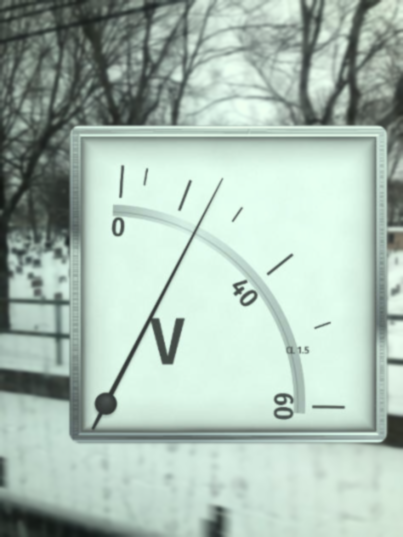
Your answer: 25 V
